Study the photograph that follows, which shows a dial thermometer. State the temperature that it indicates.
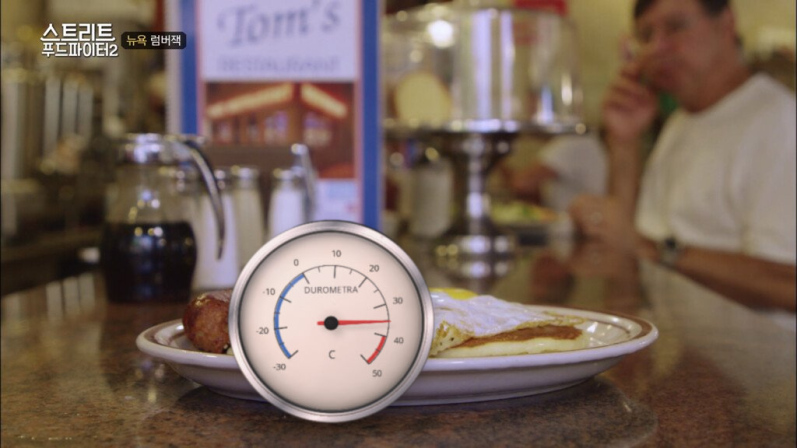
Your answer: 35 °C
